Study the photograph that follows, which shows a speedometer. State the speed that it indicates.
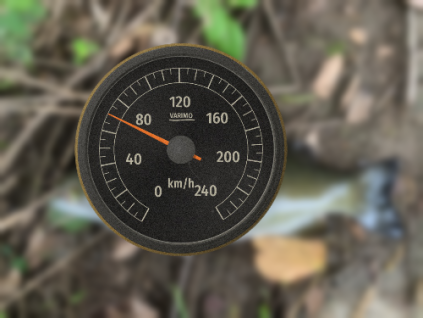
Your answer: 70 km/h
